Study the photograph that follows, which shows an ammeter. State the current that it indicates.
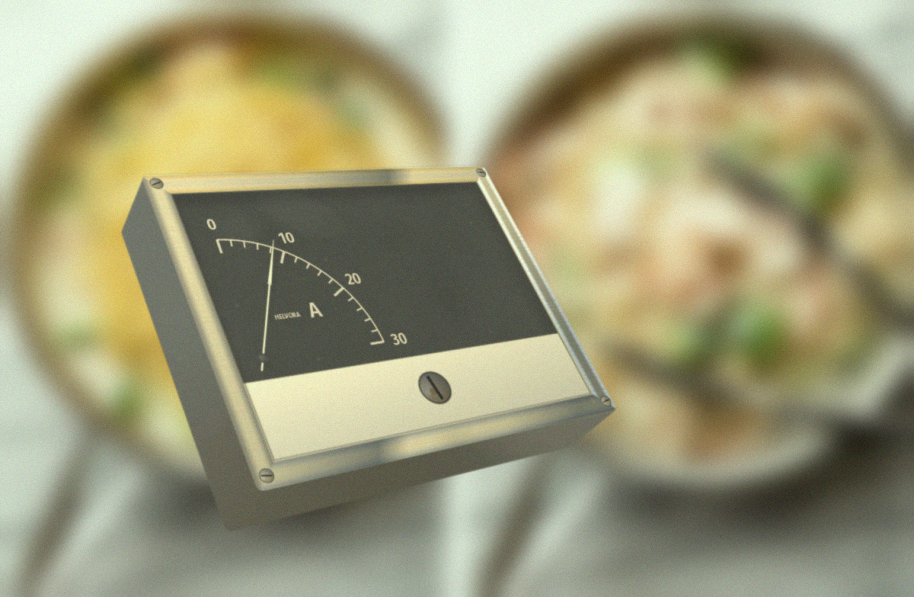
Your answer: 8 A
